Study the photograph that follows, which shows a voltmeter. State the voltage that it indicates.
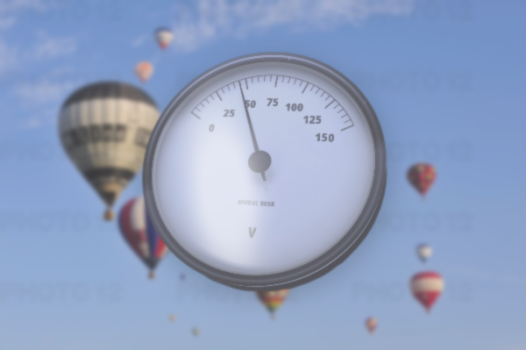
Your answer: 45 V
